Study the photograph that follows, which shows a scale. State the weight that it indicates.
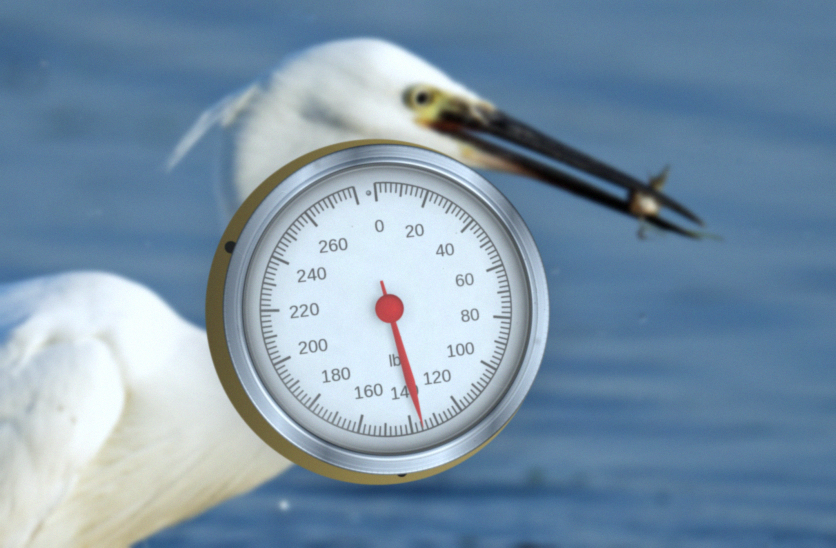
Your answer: 136 lb
